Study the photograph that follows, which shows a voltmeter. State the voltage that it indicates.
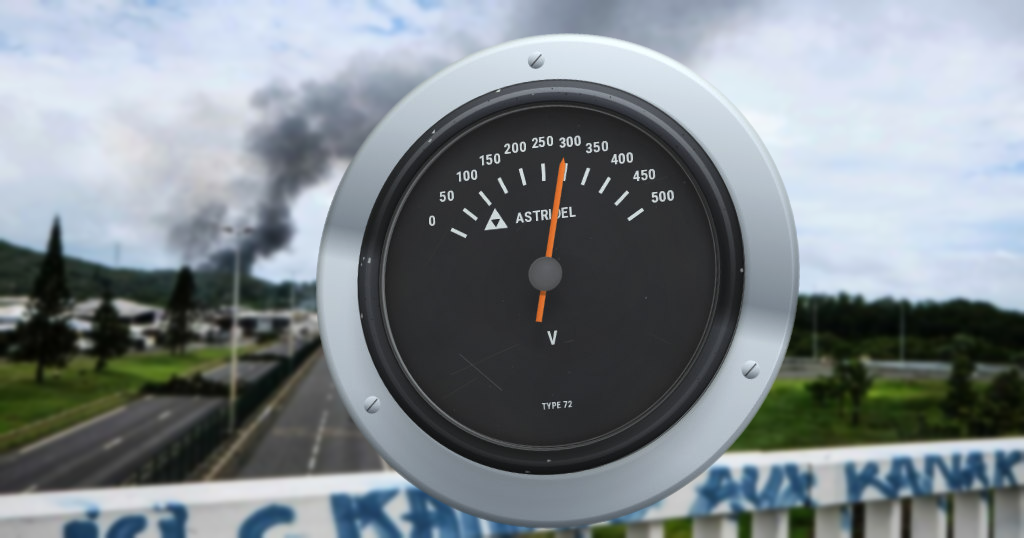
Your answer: 300 V
